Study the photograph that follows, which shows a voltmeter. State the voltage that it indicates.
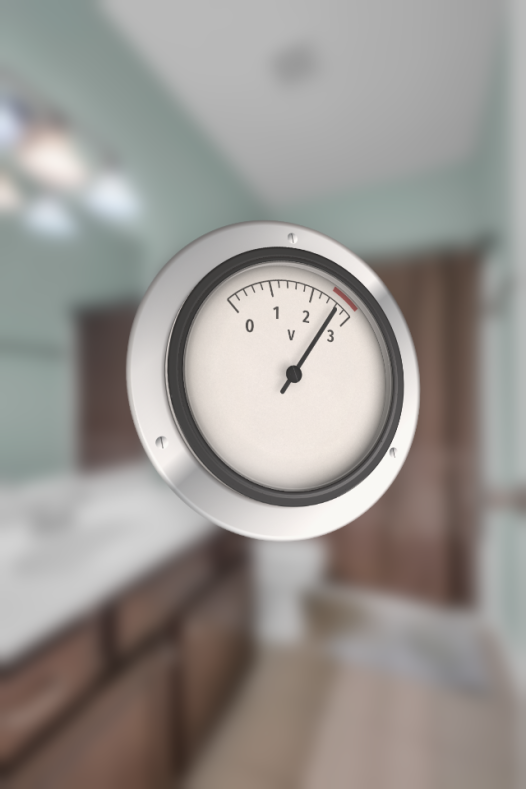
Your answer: 2.6 V
